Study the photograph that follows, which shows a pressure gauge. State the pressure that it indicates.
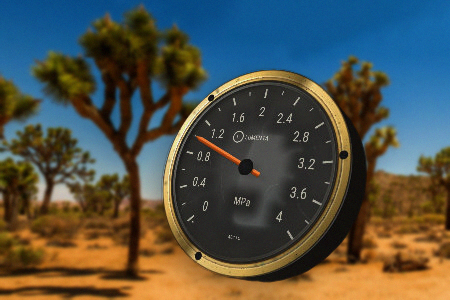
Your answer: 1 MPa
